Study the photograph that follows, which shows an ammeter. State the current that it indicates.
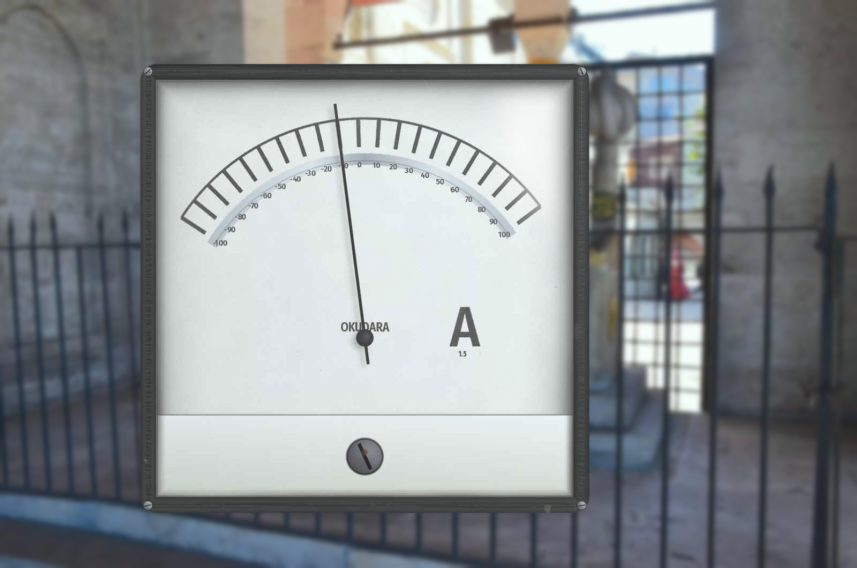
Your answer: -10 A
